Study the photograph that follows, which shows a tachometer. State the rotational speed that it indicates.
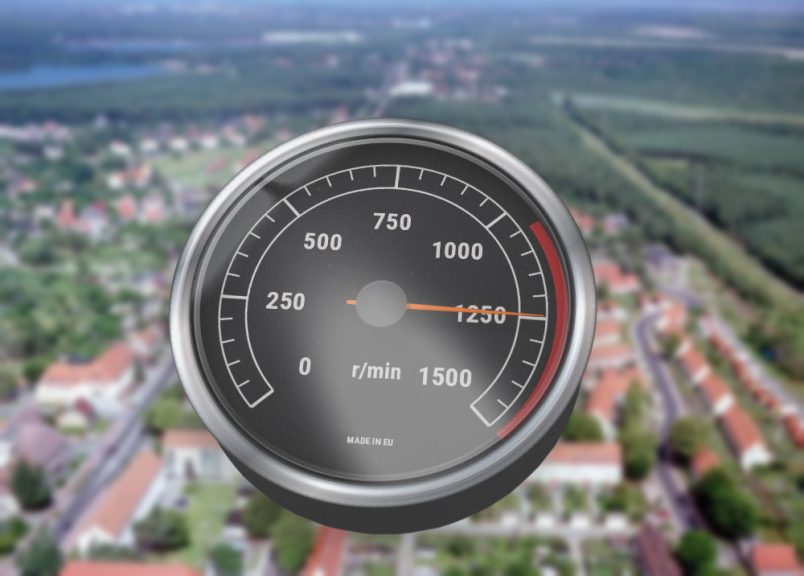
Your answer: 1250 rpm
